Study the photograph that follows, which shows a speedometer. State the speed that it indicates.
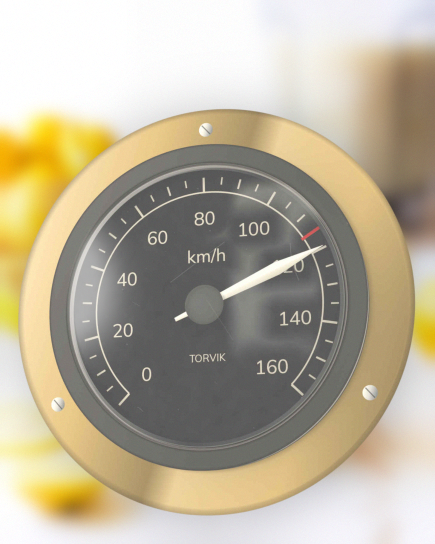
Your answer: 120 km/h
